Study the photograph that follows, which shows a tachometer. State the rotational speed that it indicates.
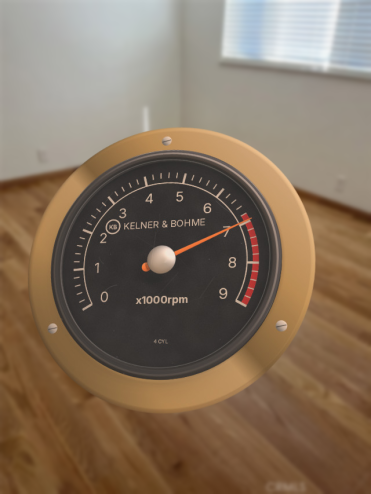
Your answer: 7000 rpm
